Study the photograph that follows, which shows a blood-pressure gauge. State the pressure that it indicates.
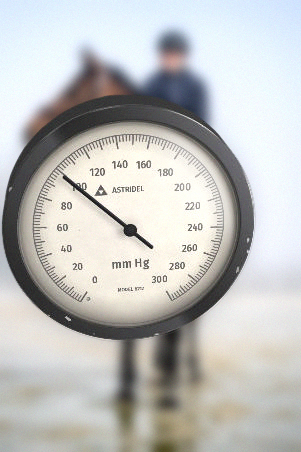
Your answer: 100 mmHg
